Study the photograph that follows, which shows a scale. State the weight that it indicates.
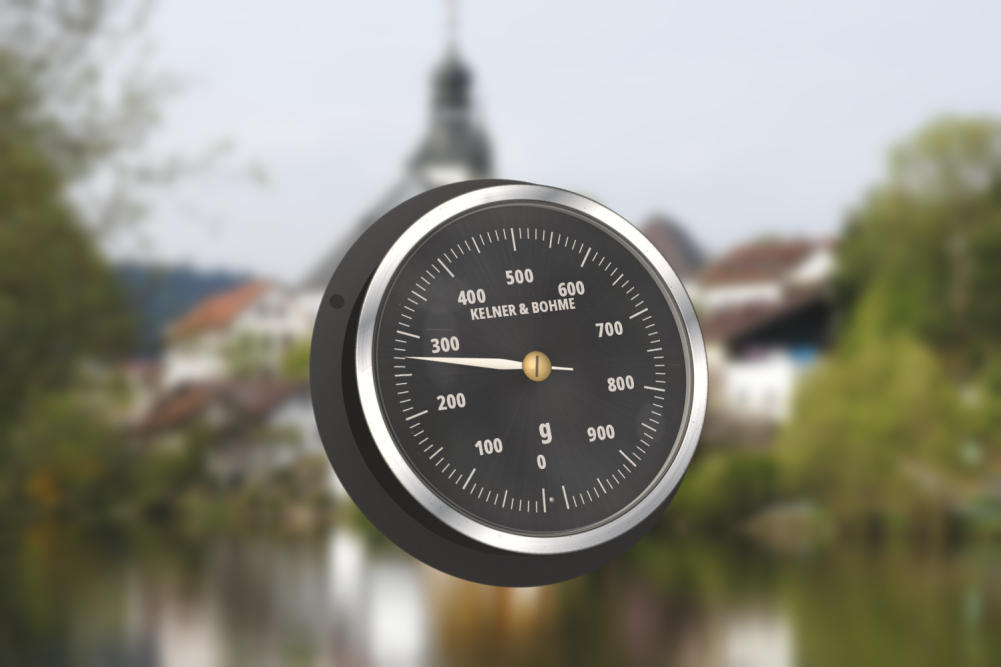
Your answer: 270 g
